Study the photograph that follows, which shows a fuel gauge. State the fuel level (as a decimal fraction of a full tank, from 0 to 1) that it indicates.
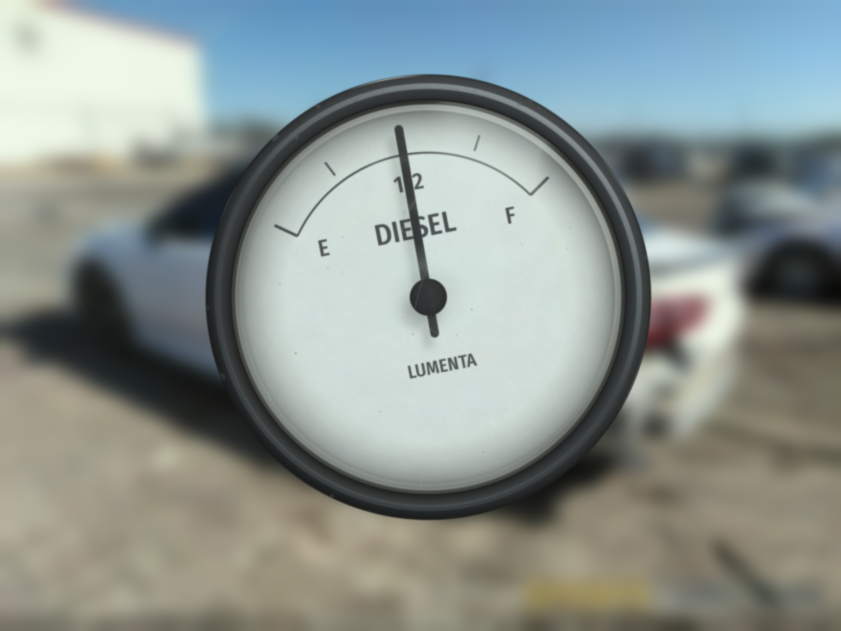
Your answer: 0.5
